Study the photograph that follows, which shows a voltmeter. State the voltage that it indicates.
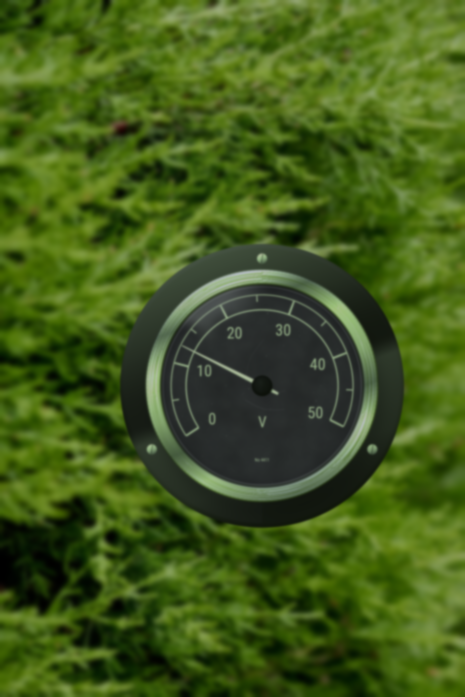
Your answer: 12.5 V
